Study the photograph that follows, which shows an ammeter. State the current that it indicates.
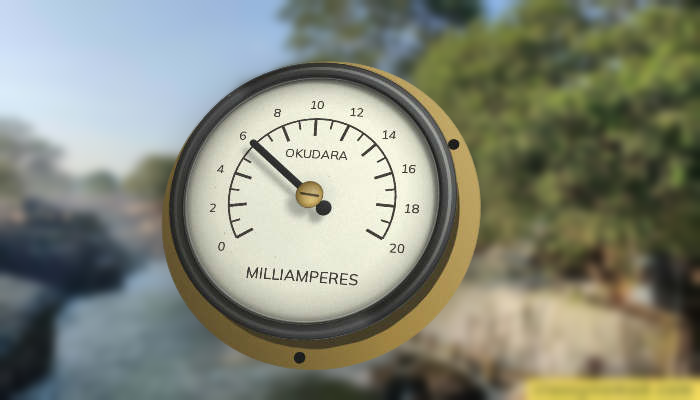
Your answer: 6 mA
